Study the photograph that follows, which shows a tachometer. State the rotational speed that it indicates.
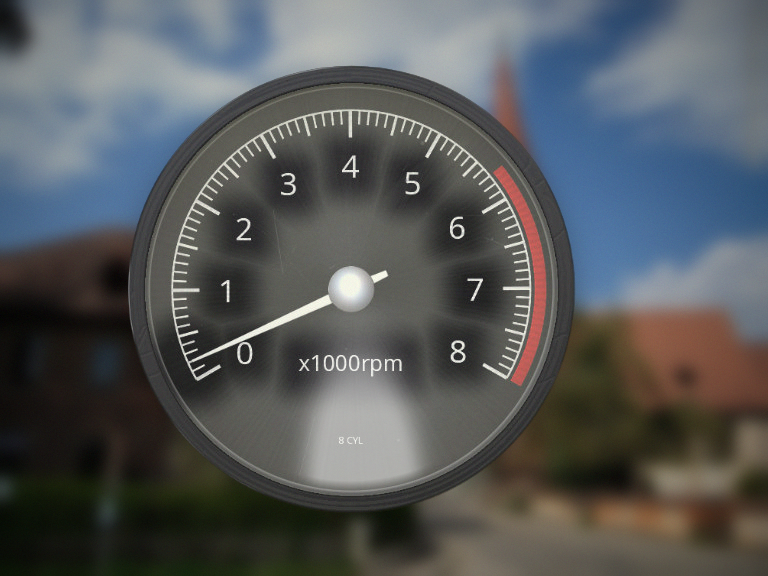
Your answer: 200 rpm
